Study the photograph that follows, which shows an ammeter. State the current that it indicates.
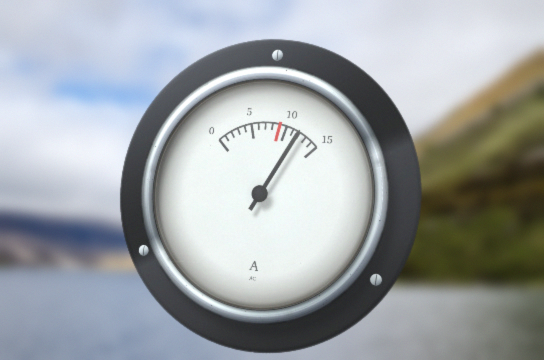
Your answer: 12 A
